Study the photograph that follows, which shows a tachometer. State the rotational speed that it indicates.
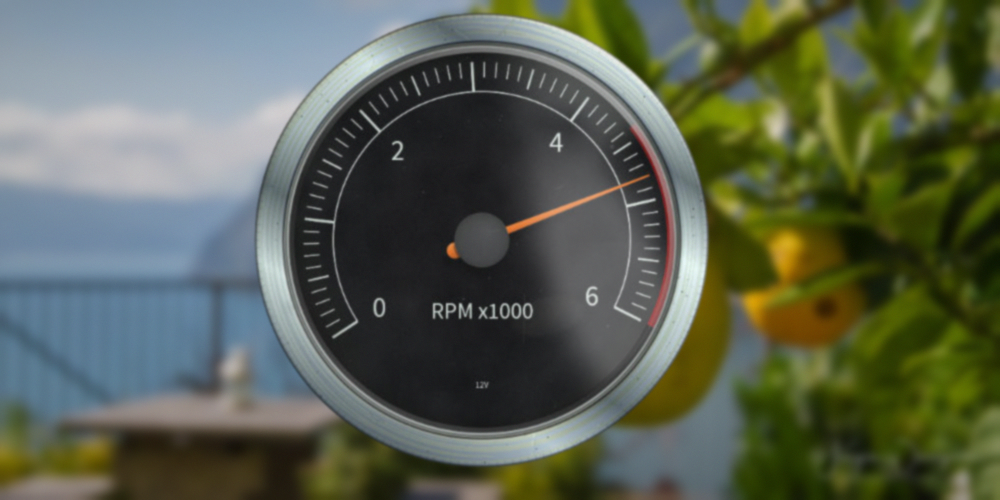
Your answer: 4800 rpm
